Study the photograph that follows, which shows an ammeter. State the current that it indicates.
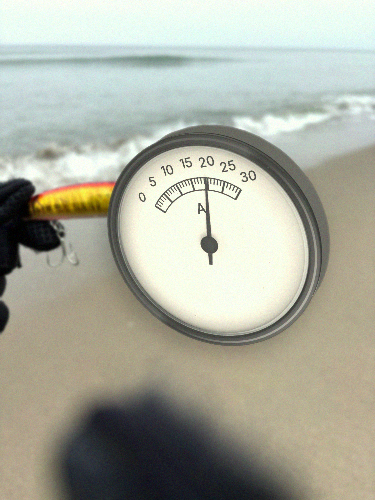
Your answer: 20 A
